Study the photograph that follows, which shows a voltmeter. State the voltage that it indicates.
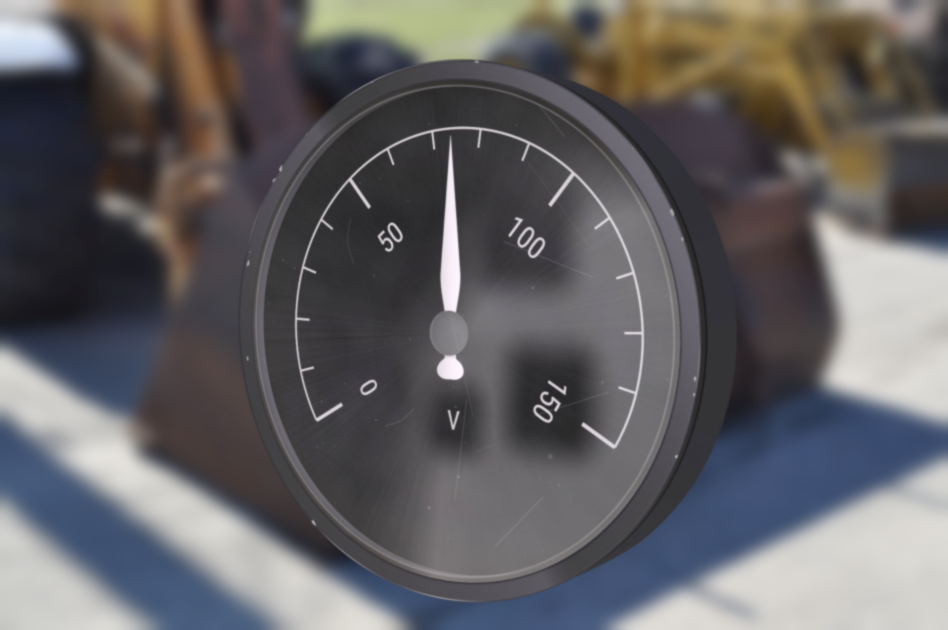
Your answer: 75 V
